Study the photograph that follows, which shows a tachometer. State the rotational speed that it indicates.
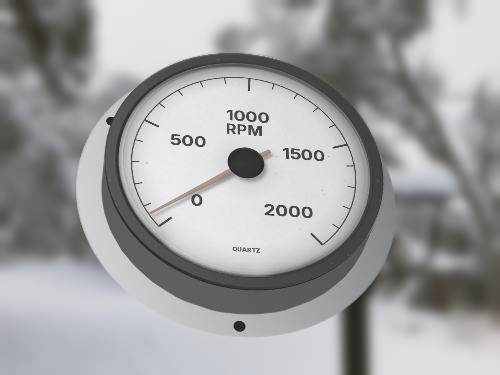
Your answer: 50 rpm
